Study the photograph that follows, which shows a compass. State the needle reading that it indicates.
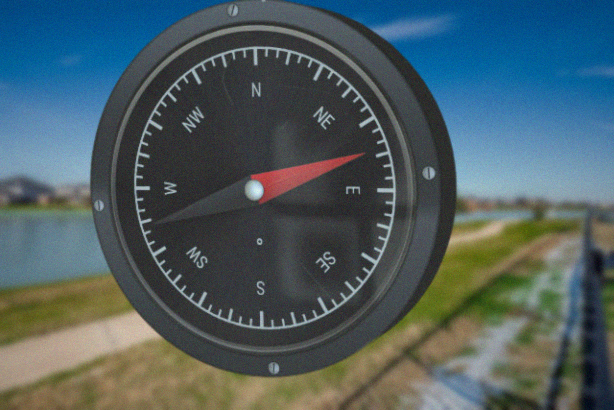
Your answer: 72.5 °
